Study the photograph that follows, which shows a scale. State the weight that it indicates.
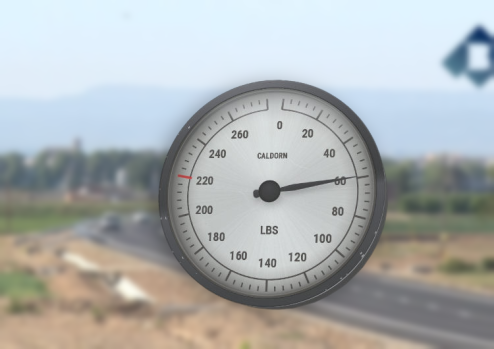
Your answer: 60 lb
